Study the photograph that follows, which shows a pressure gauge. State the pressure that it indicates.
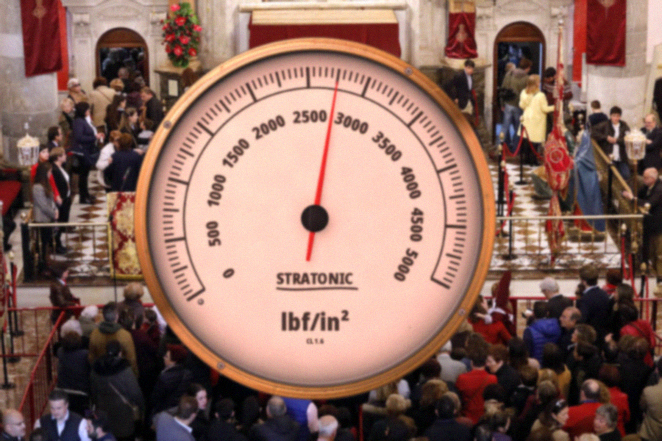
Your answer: 2750 psi
